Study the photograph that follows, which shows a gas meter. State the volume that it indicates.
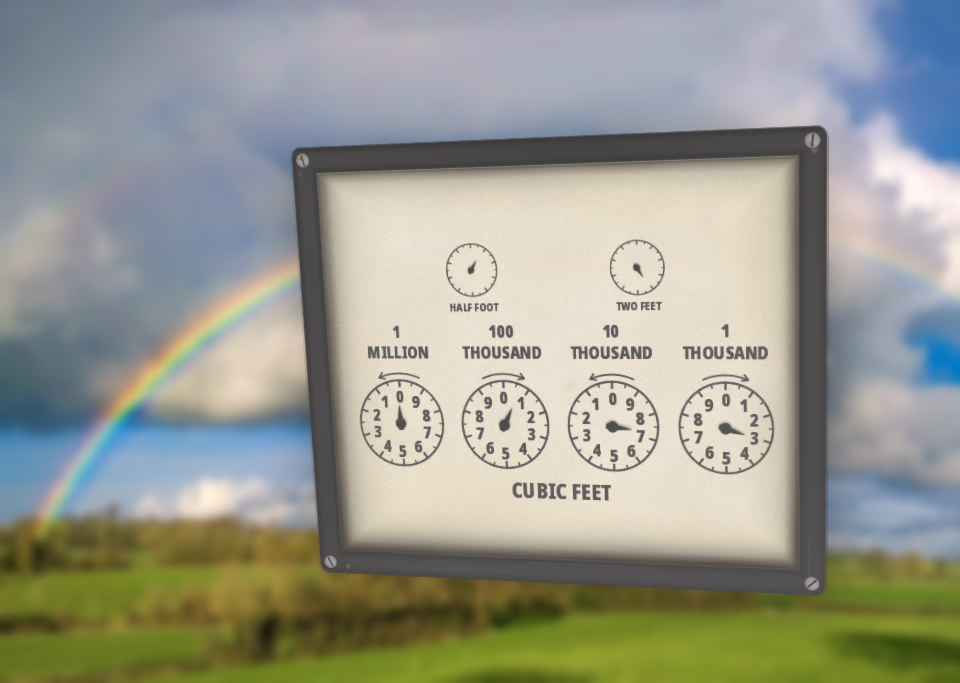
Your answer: 7300 ft³
